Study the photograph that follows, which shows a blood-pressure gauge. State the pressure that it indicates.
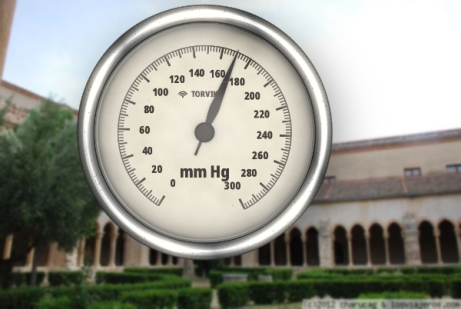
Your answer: 170 mmHg
